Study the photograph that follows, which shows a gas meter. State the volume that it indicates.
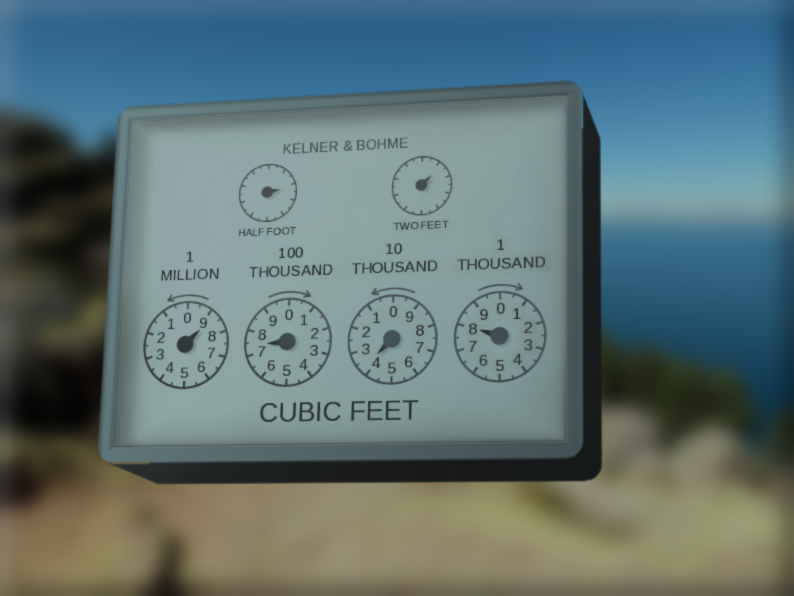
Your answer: 873800 ft³
